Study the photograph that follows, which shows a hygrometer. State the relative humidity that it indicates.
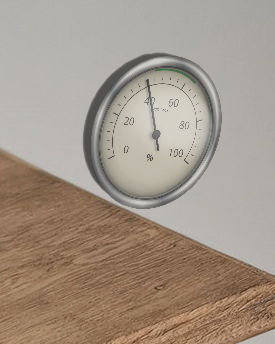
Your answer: 40 %
